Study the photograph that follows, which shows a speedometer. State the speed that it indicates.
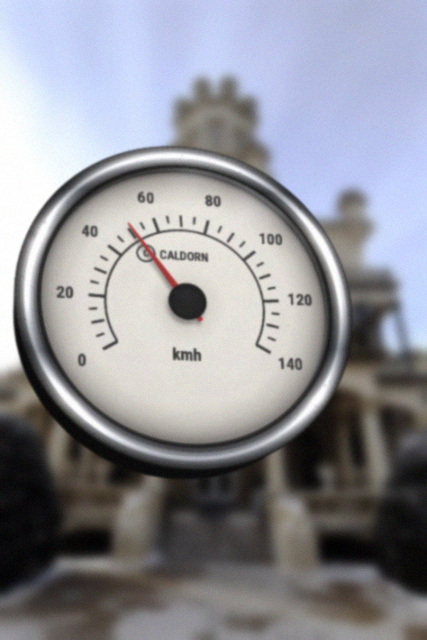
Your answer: 50 km/h
